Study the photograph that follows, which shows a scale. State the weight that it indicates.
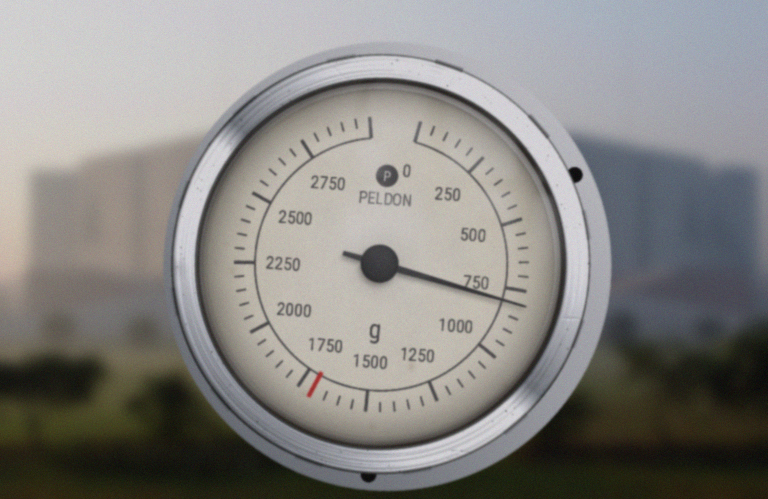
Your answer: 800 g
